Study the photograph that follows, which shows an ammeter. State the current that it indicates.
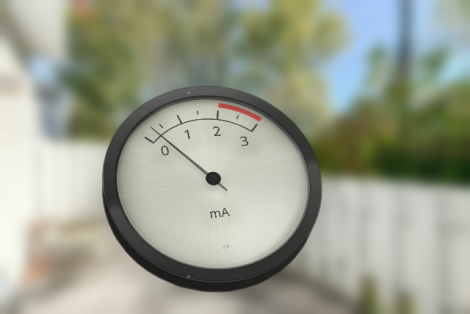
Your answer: 0.25 mA
